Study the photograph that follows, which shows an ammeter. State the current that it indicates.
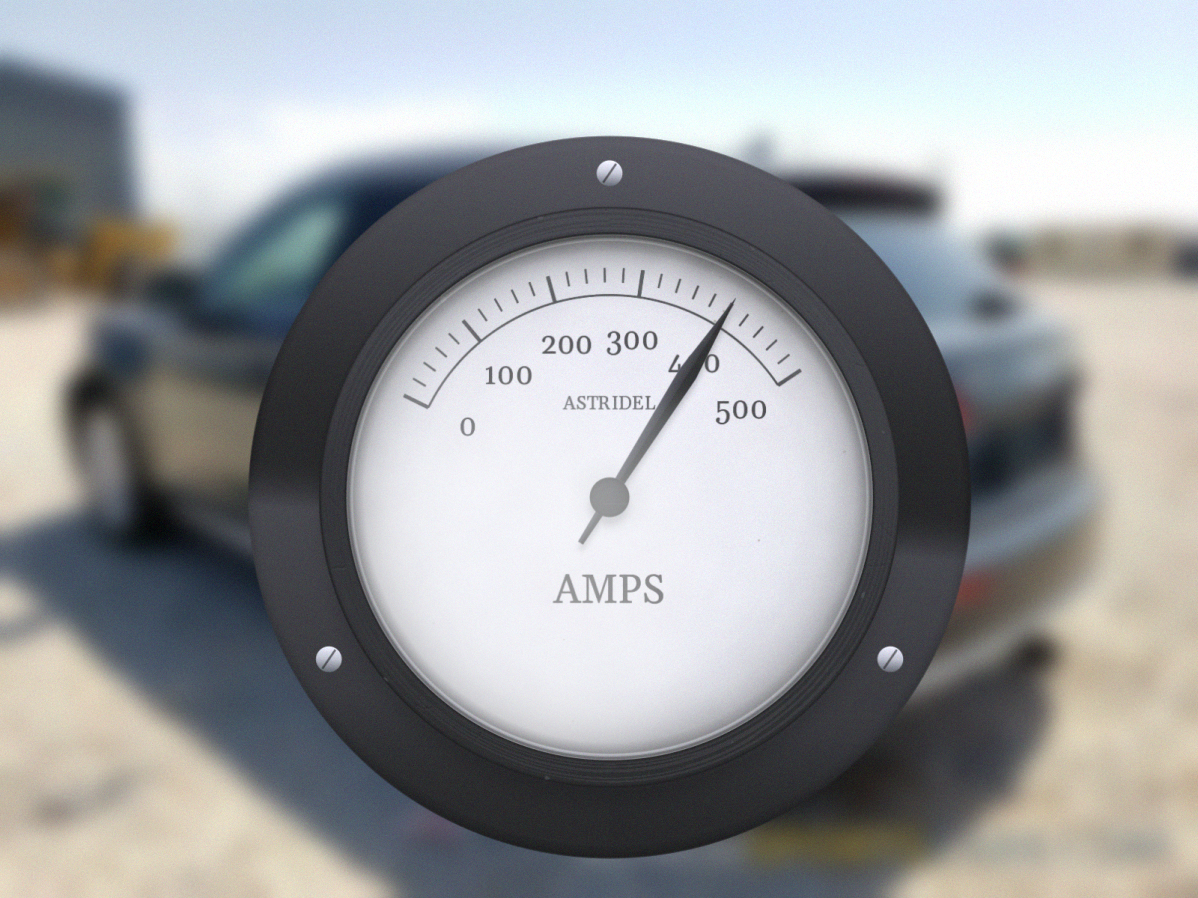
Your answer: 400 A
